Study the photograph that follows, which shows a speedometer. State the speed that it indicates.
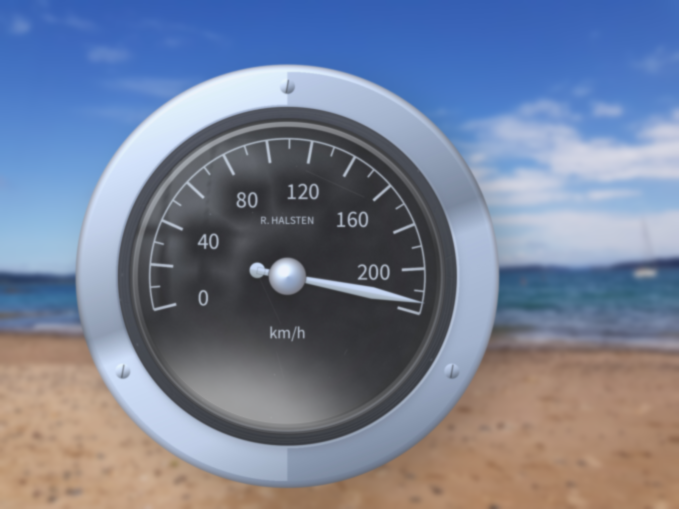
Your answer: 215 km/h
